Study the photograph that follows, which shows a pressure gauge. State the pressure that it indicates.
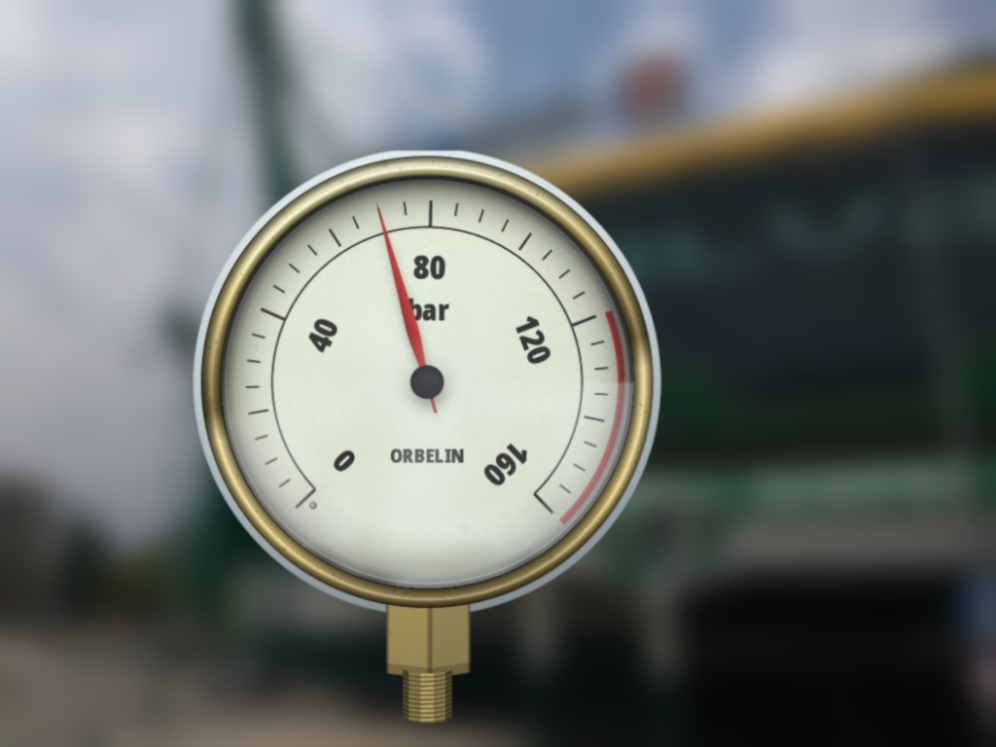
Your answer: 70 bar
